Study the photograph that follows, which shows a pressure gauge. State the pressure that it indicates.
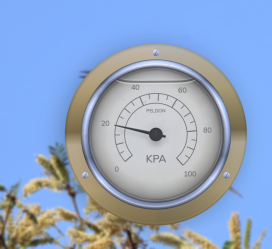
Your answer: 20 kPa
